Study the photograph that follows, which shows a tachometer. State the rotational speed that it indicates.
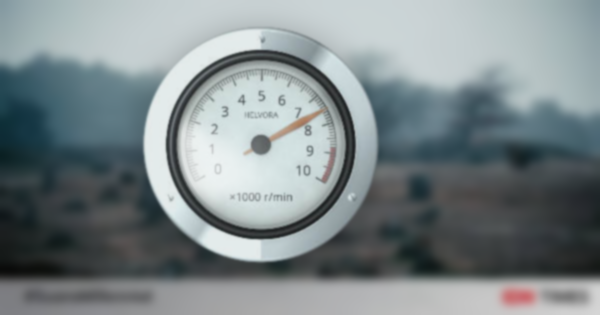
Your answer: 7500 rpm
